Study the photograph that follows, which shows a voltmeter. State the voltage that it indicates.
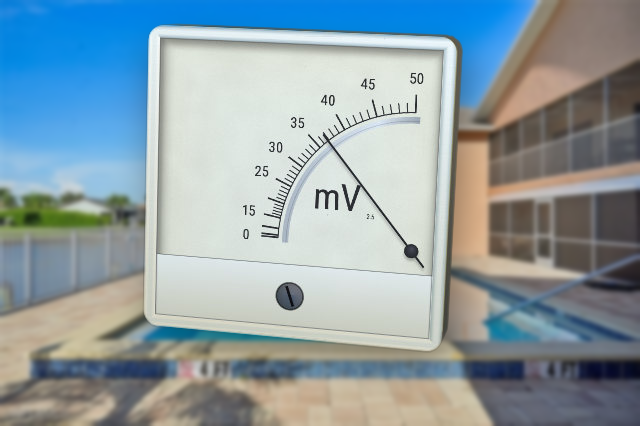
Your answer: 37 mV
